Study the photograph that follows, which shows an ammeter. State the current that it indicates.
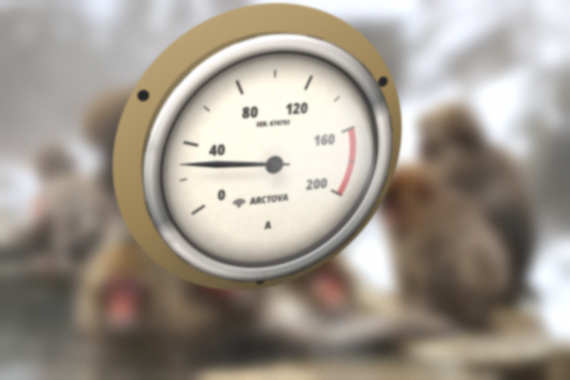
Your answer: 30 A
